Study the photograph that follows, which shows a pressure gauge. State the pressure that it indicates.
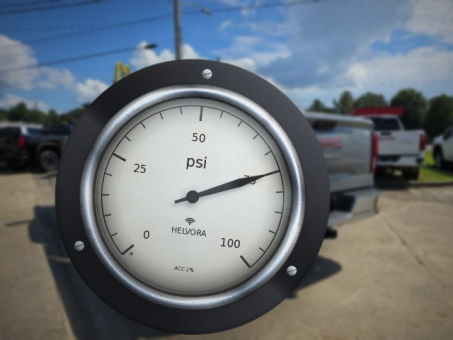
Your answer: 75 psi
